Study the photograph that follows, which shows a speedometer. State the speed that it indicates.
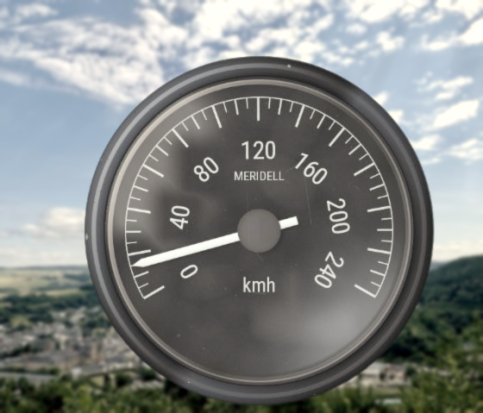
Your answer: 15 km/h
